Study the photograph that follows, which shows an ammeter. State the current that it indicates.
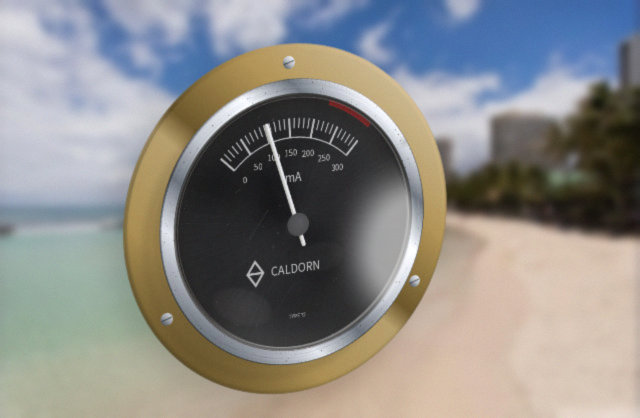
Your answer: 100 mA
